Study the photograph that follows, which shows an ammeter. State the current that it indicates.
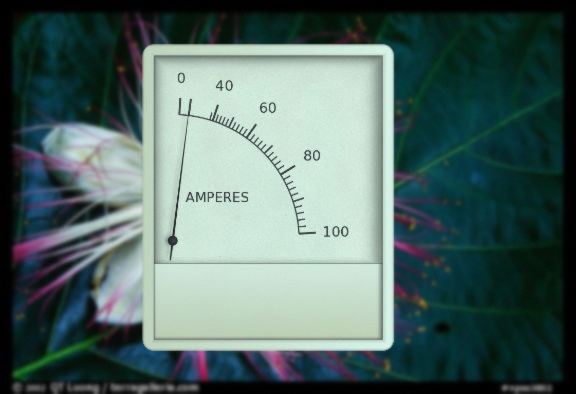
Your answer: 20 A
